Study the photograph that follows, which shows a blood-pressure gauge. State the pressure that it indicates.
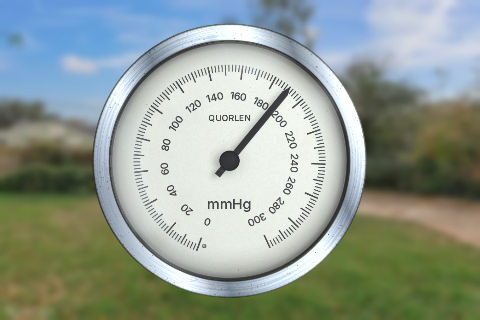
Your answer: 190 mmHg
